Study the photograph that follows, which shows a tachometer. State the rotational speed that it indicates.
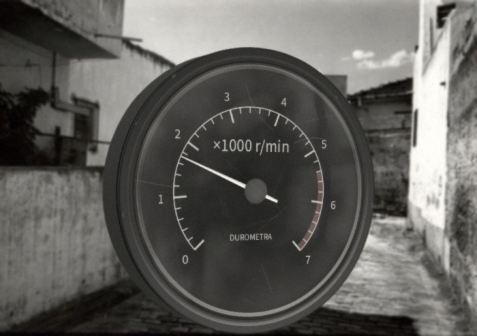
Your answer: 1700 rpm
